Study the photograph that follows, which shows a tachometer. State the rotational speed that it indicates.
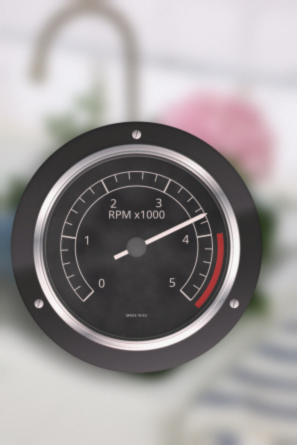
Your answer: 3700 rpm
